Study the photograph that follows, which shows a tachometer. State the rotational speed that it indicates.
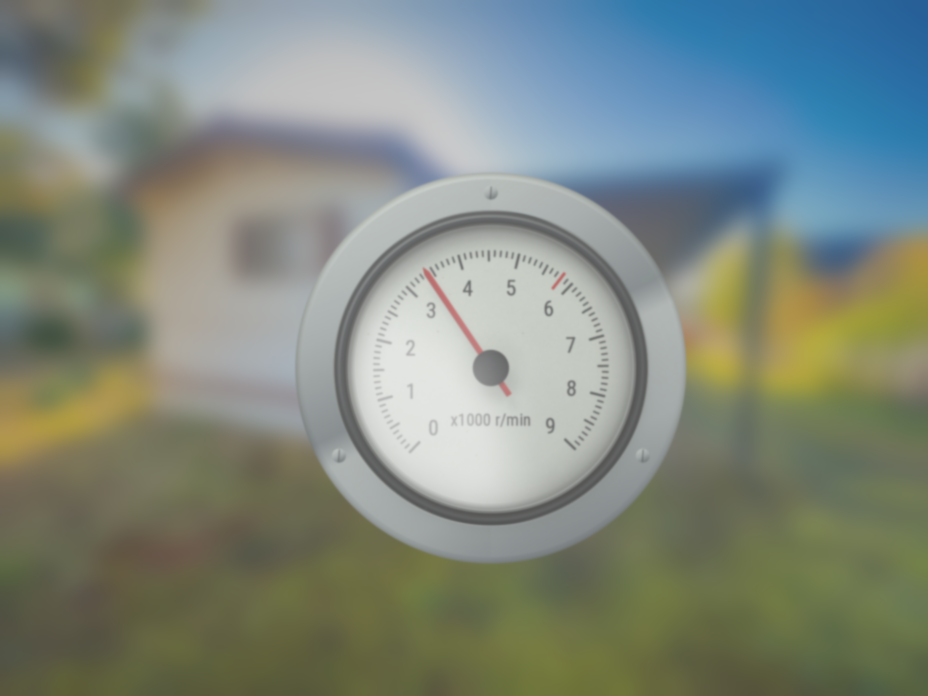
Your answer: 3400 rpm
